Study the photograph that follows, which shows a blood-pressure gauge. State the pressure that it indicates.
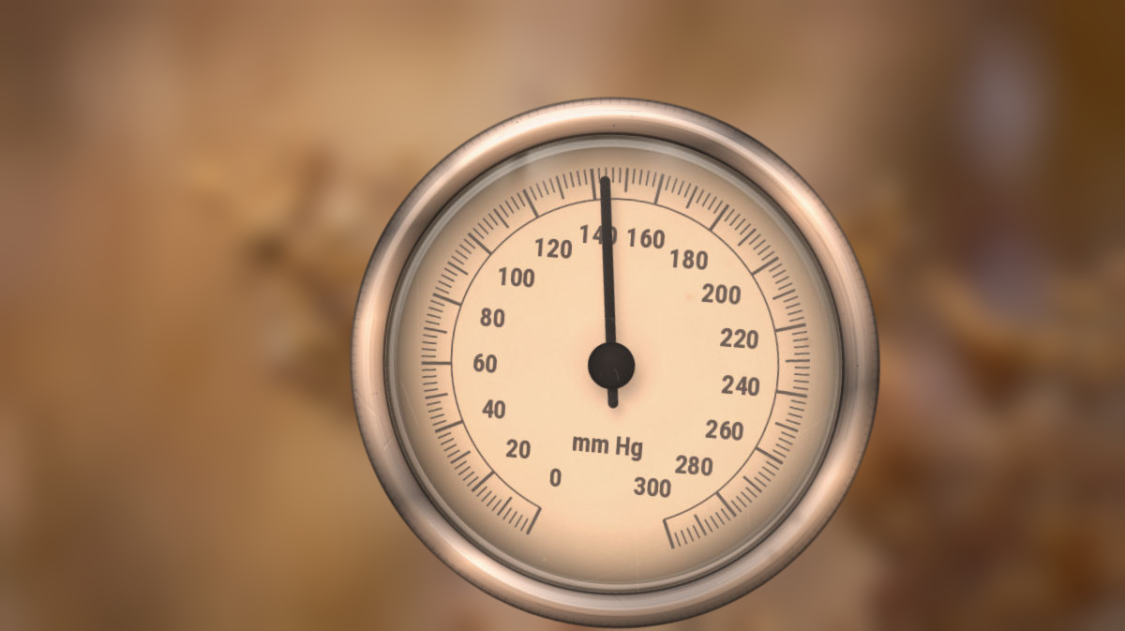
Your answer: 144 mmHg
